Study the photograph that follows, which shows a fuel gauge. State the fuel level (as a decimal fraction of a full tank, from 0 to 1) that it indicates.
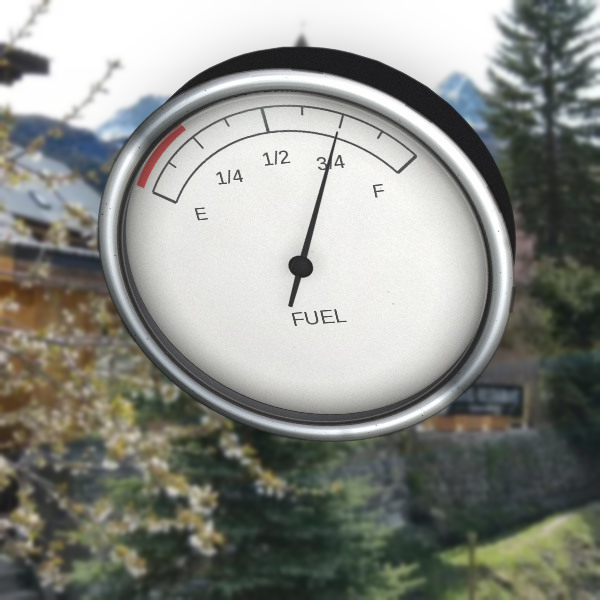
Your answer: 0.75
